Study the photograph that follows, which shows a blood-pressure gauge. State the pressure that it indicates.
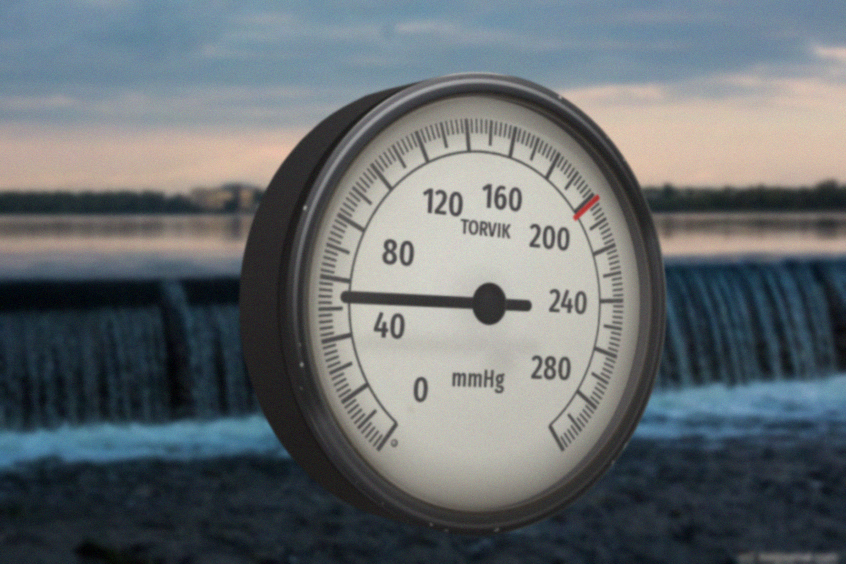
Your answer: 54 mmHg
